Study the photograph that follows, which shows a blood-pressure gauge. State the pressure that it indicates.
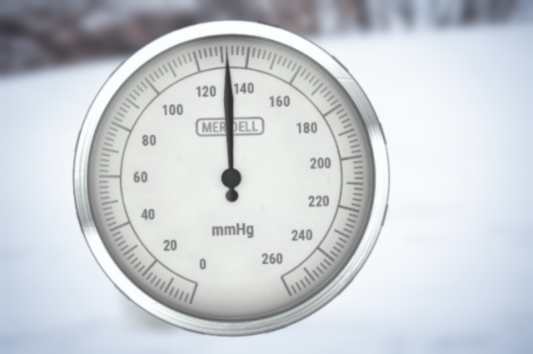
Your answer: 132 mmHg
